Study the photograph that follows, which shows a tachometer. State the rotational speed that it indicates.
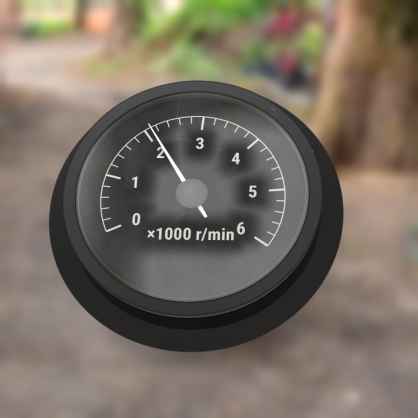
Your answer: 2100 rpm
